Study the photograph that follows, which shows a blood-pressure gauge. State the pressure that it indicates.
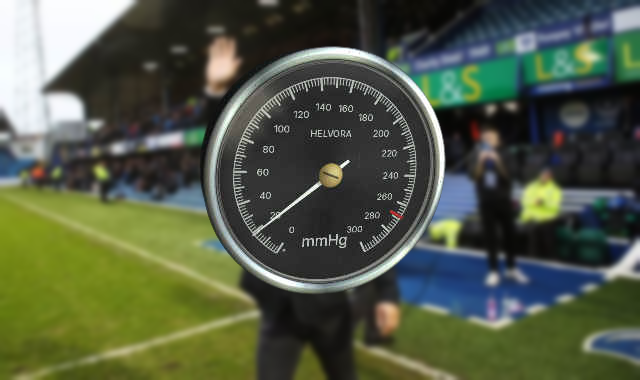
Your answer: 20 mmHg
